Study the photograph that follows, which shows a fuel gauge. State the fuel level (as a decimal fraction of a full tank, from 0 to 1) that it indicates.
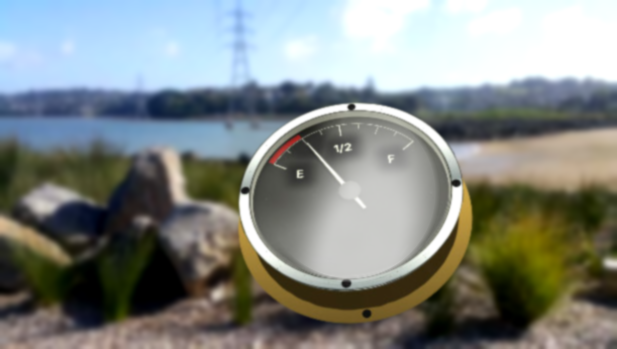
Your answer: 0.25
